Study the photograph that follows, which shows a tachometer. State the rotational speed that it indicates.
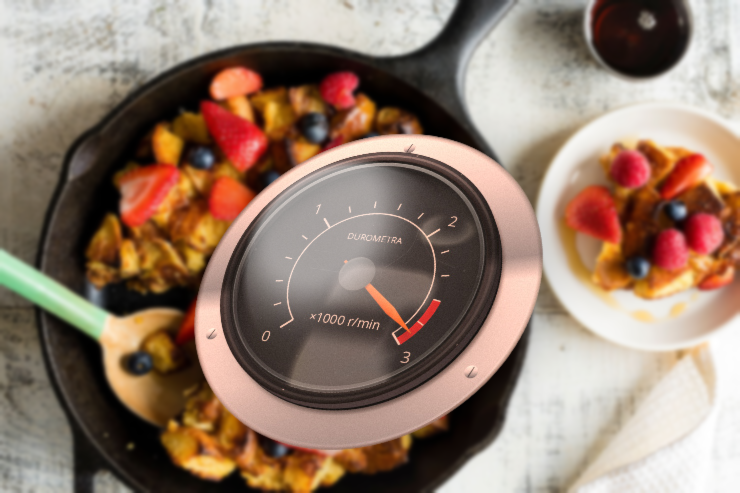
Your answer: 2900 rpm
